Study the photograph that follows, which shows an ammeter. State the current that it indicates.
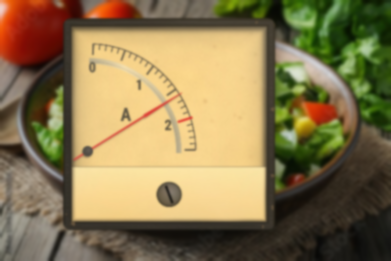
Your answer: 1.6 A
